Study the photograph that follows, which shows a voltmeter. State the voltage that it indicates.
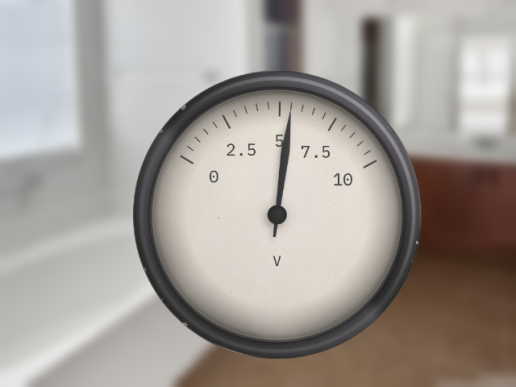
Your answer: 5.5 V
